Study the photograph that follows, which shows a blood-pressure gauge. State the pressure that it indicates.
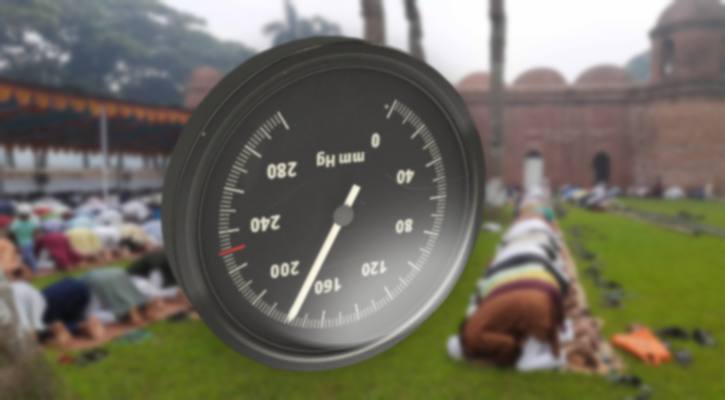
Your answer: 180 mmHg
